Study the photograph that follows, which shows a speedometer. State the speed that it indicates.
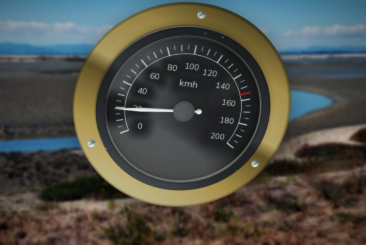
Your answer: 20 km/h
